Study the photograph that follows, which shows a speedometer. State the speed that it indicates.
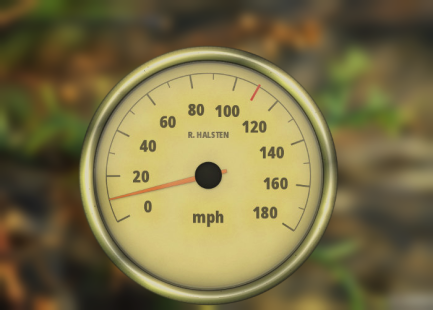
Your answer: 10 mph
